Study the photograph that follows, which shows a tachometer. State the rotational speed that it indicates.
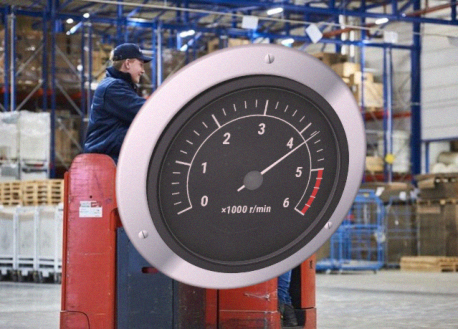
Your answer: 4200 rpm
